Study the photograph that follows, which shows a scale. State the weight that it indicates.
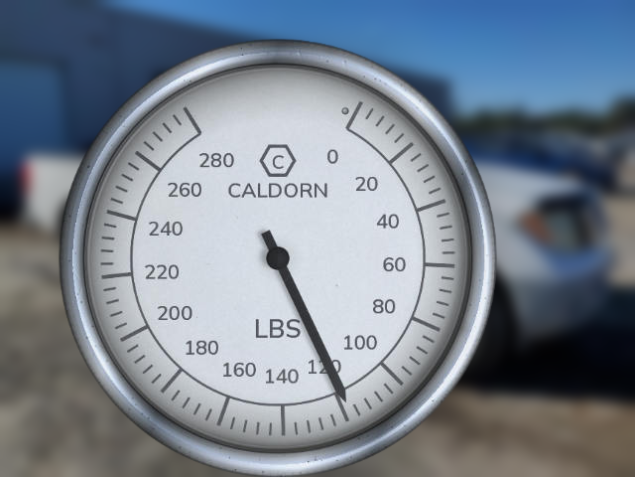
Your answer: 118 lb
